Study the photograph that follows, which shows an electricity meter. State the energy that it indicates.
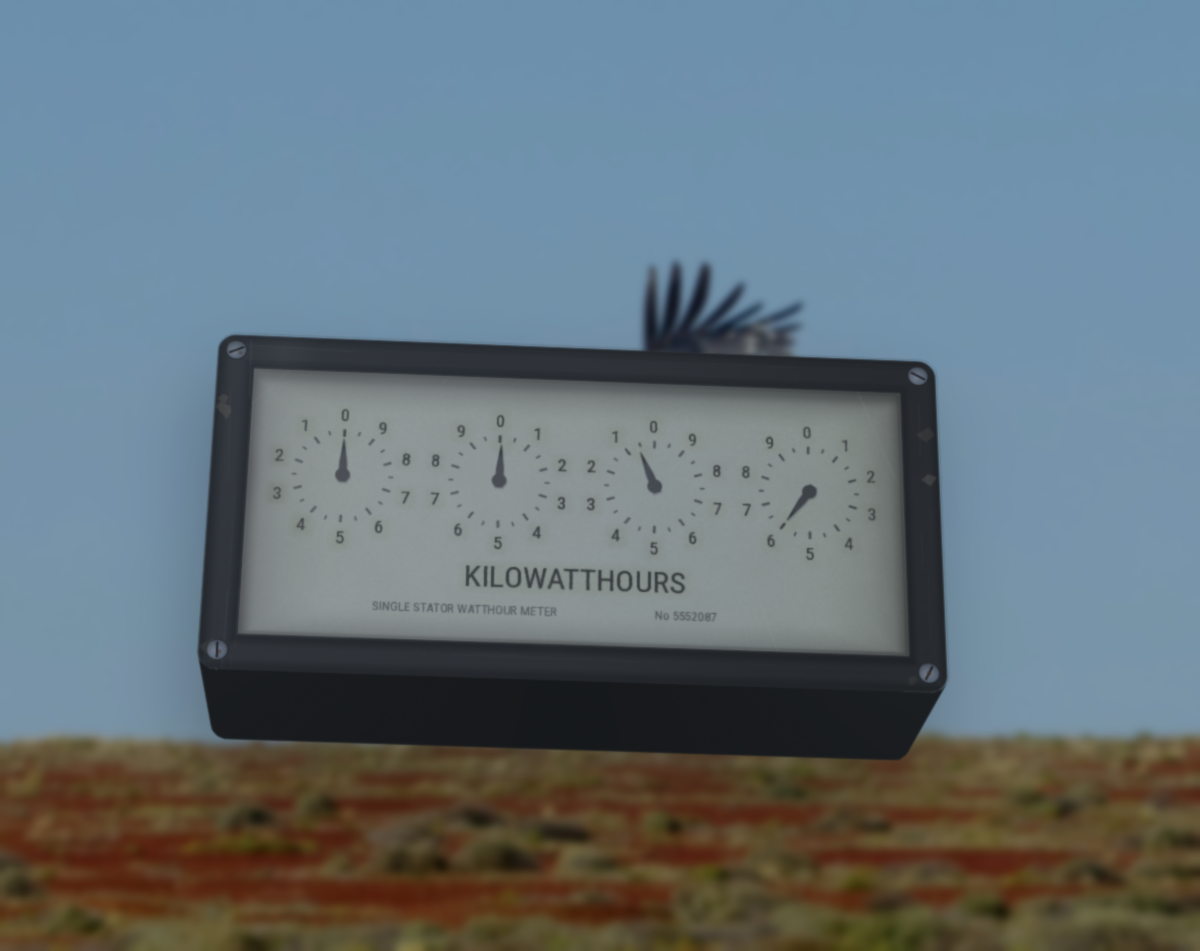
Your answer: 6 kWh
